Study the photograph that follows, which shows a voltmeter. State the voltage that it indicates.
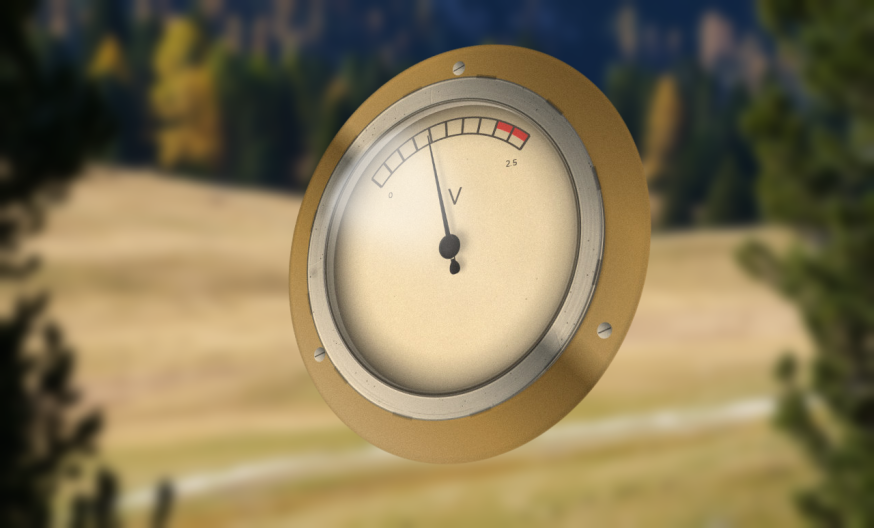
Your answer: 1 V
